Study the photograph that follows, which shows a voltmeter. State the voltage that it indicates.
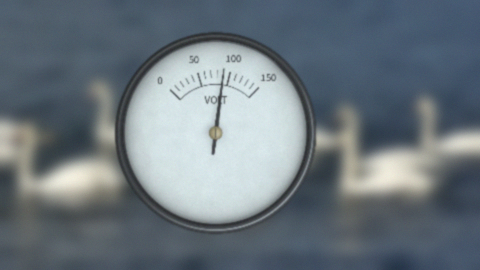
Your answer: 90 V
